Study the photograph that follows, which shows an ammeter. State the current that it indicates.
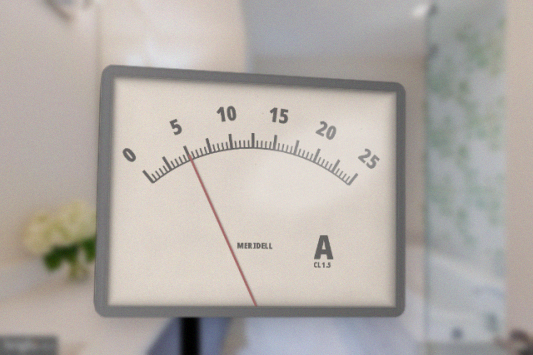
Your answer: 5 A
